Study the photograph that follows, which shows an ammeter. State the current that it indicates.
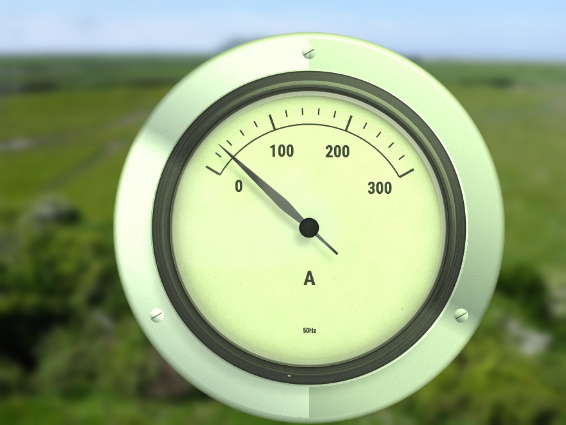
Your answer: 30 A
